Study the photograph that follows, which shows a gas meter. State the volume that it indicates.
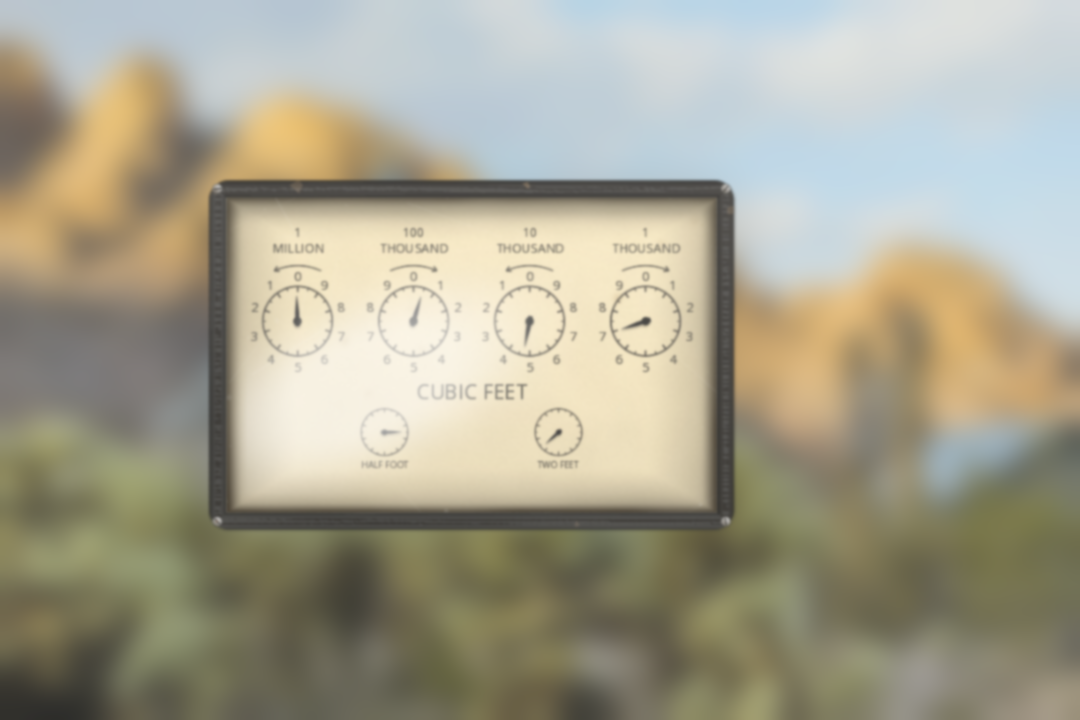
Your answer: 4700 ft³
